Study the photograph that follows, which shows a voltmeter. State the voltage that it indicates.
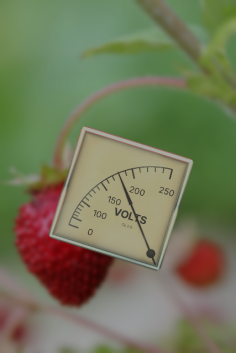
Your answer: 180 V
